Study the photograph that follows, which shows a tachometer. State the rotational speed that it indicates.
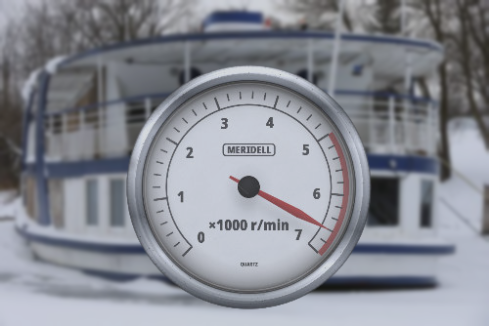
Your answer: 6600 rpm
